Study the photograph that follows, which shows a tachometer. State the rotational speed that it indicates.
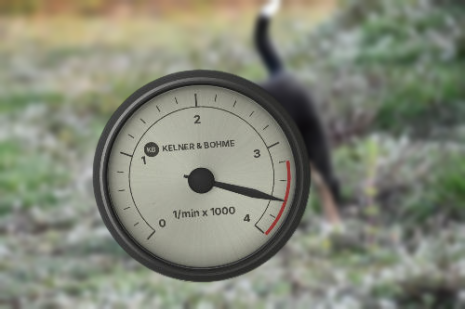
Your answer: 3600 rpm
